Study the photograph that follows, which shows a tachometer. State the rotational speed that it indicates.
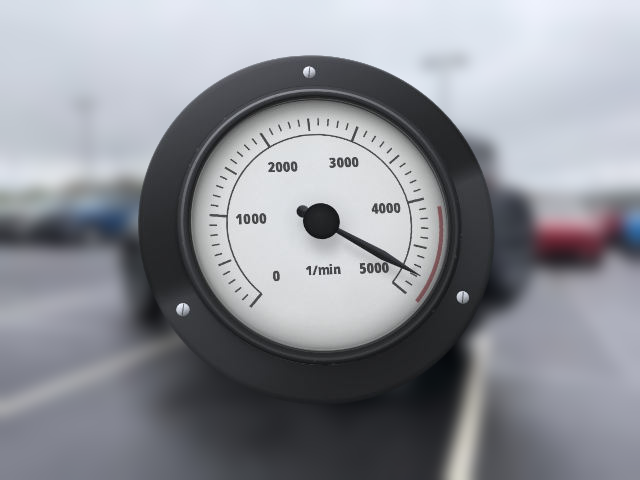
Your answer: 4800 rpm
